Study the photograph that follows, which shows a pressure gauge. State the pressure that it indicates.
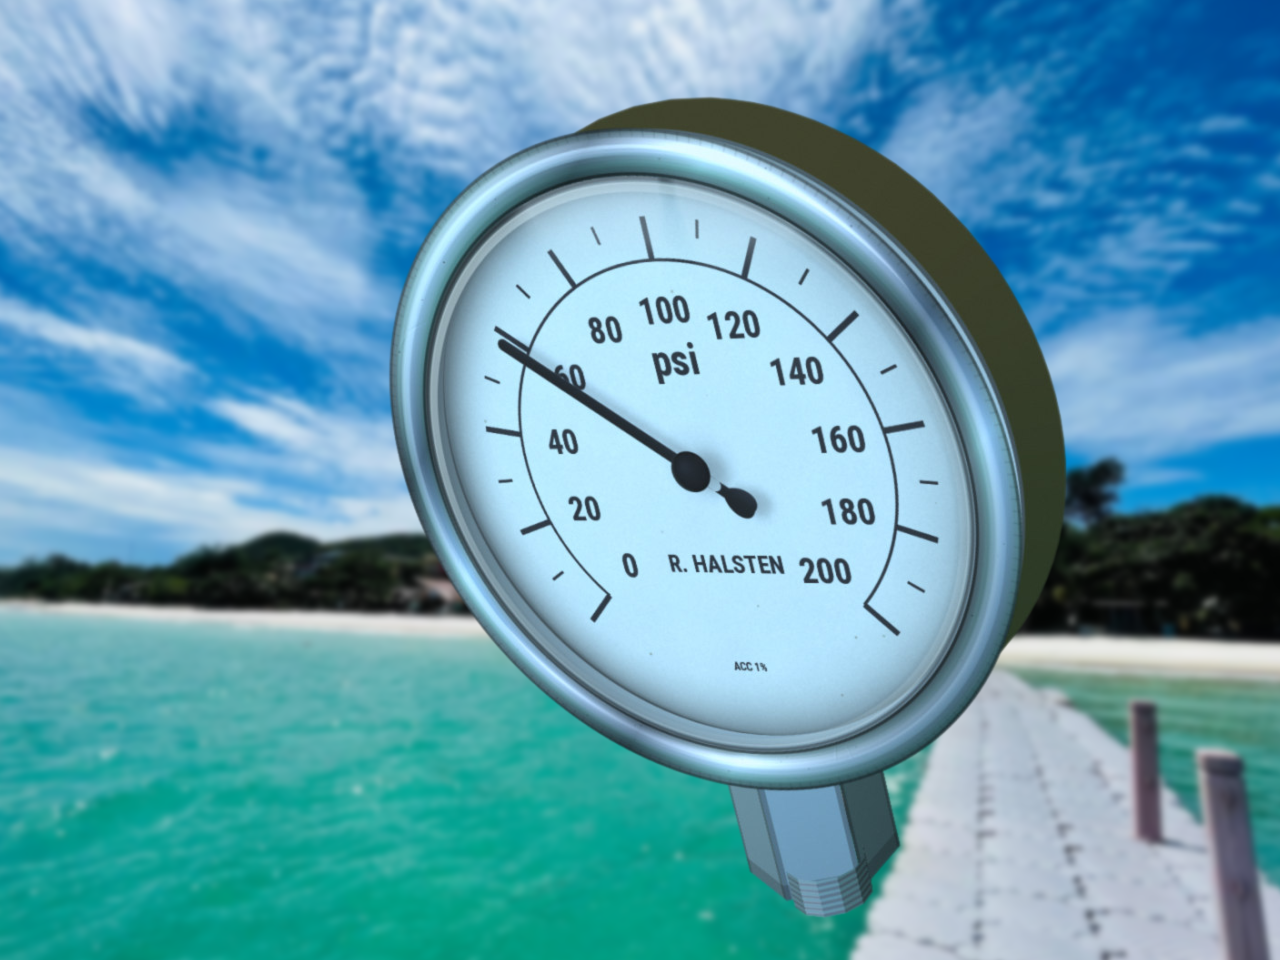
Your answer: 60 psi
